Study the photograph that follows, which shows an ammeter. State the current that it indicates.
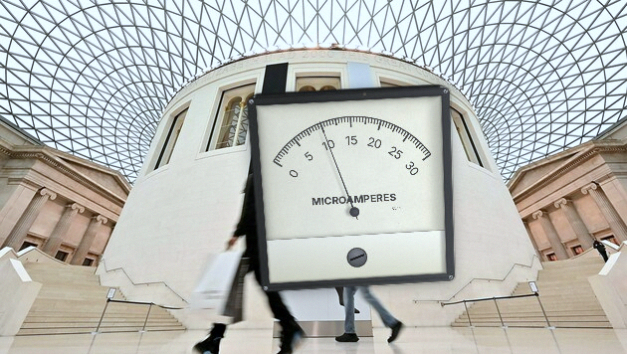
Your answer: 10 µA
